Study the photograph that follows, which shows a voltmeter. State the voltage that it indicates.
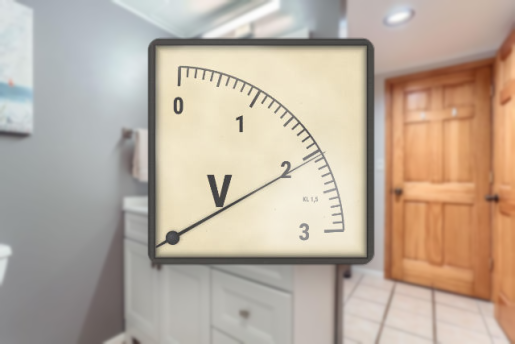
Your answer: 2.05 V
